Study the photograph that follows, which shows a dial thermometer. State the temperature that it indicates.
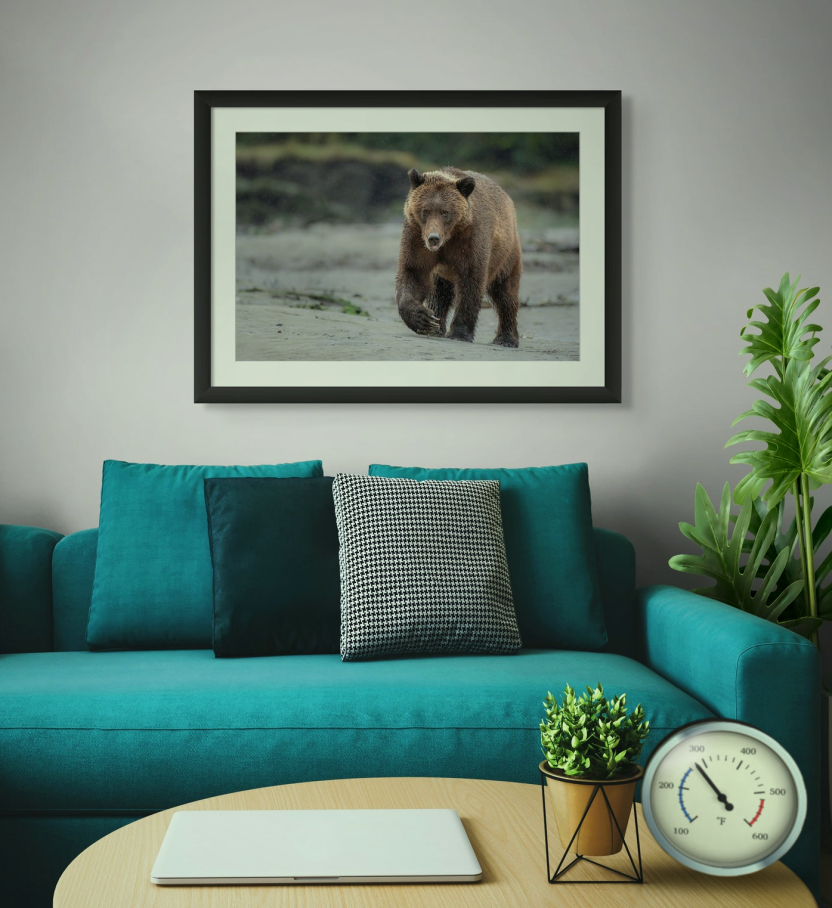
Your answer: 280 °F
